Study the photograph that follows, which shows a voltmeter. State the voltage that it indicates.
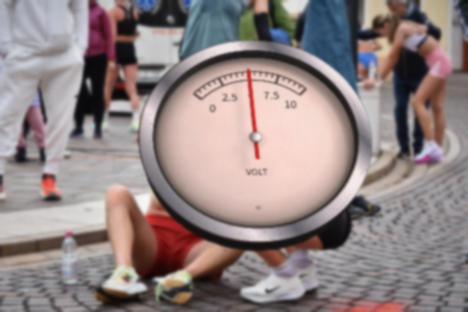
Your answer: 5 V
